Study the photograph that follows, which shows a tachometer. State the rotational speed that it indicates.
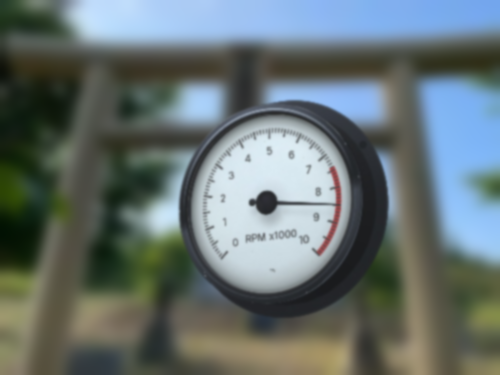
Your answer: 8500 rpm
